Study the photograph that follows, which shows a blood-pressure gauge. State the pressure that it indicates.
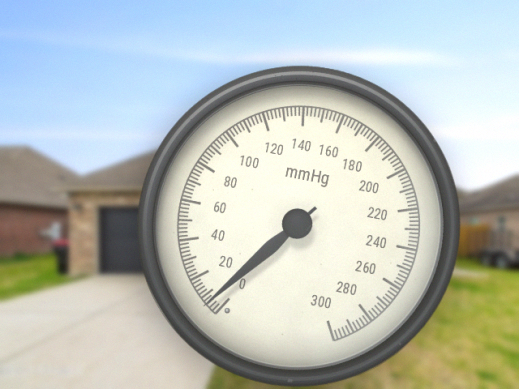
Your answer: 6 mmHg
